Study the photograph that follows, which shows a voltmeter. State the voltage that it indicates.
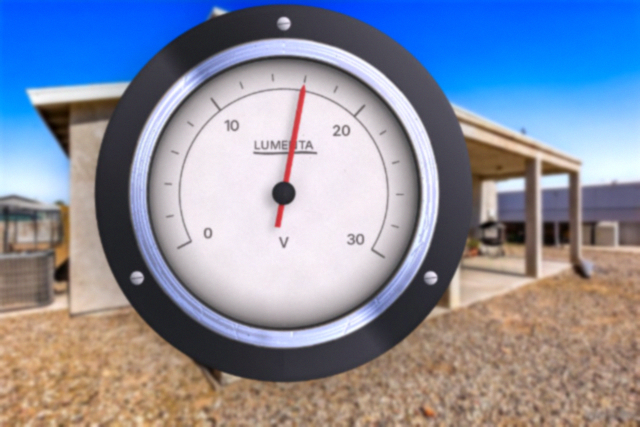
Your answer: 16 V
